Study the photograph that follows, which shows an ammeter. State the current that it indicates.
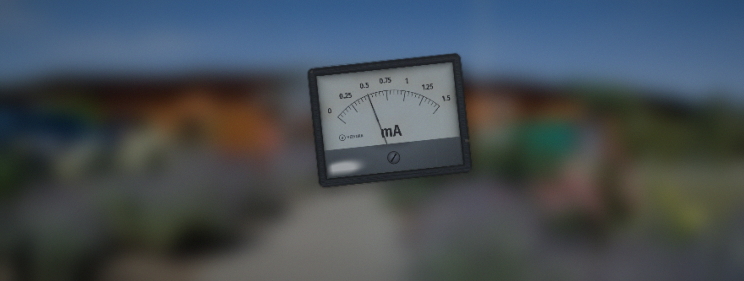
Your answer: 0.5 mA
